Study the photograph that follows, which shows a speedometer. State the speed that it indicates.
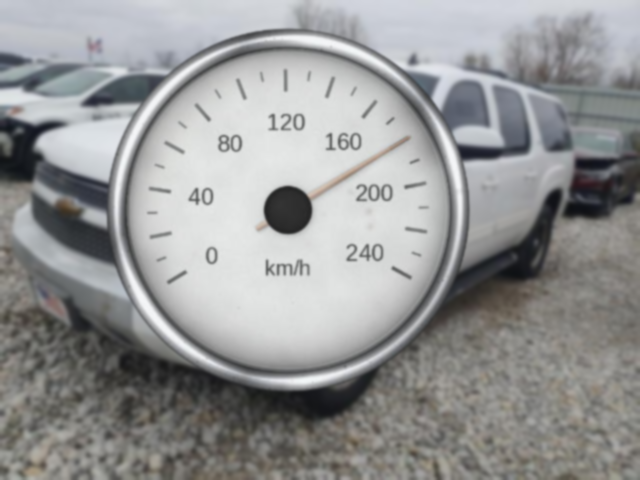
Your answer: 180 km/h
